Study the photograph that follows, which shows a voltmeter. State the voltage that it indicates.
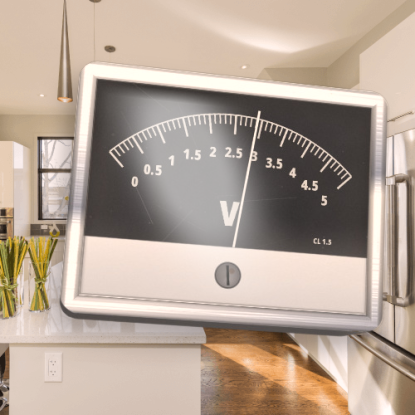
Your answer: 2.9 V
